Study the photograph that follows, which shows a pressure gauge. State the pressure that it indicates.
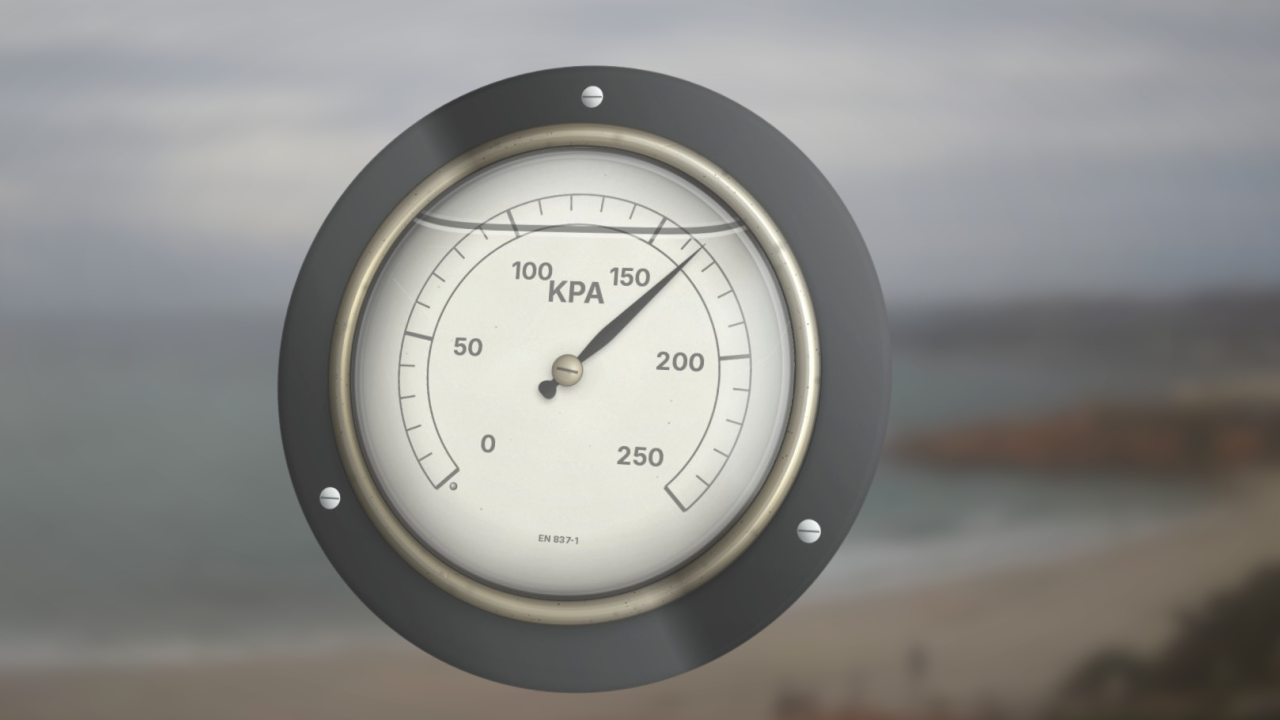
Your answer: 165 kPa
